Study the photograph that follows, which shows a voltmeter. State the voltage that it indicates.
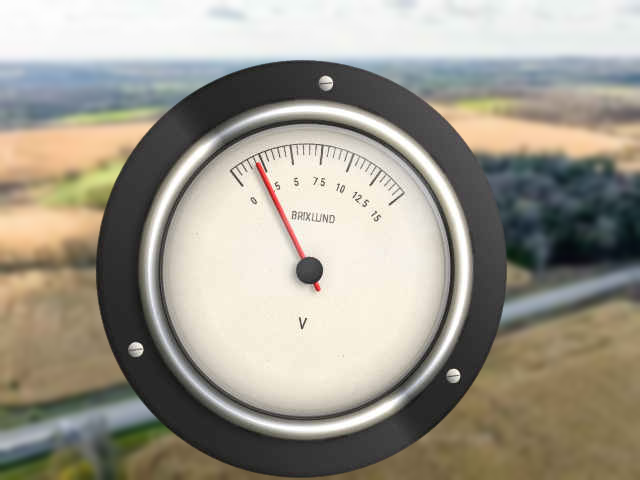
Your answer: 2 V
